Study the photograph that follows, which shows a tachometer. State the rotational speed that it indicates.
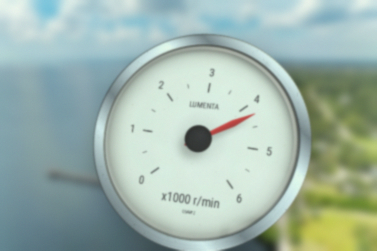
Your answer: 4250 rpm
